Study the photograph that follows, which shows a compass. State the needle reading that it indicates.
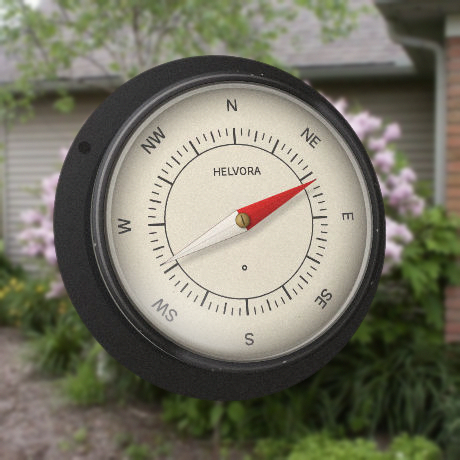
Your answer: 65 °
